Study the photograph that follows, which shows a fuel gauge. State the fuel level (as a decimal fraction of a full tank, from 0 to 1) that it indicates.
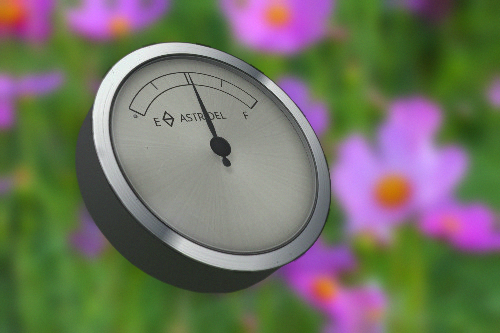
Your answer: 0.5
